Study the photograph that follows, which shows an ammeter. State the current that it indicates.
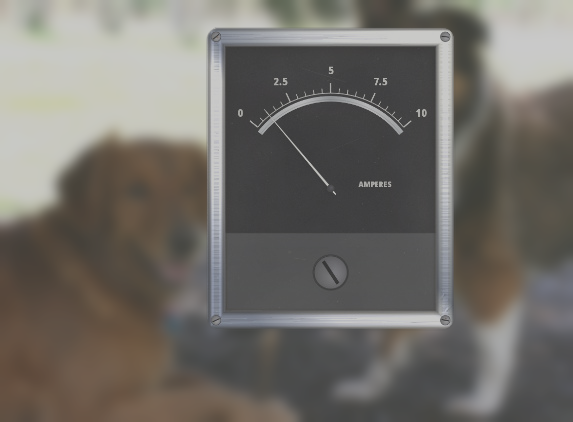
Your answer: 1 A
